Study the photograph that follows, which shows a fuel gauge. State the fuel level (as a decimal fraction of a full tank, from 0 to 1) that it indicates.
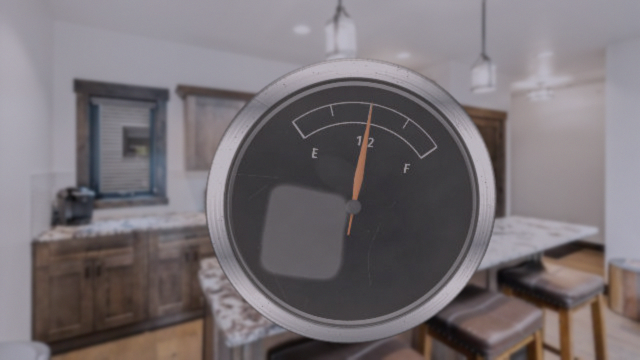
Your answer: 0.5
